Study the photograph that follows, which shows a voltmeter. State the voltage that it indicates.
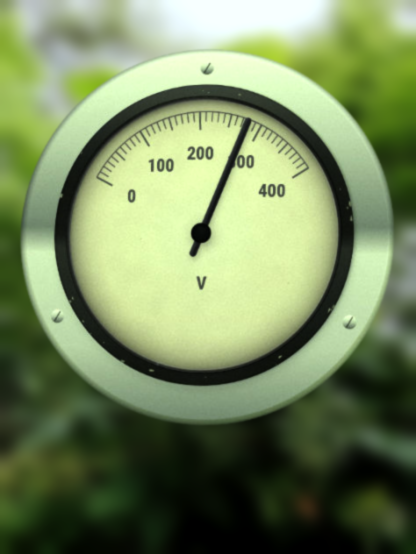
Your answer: 280 V
